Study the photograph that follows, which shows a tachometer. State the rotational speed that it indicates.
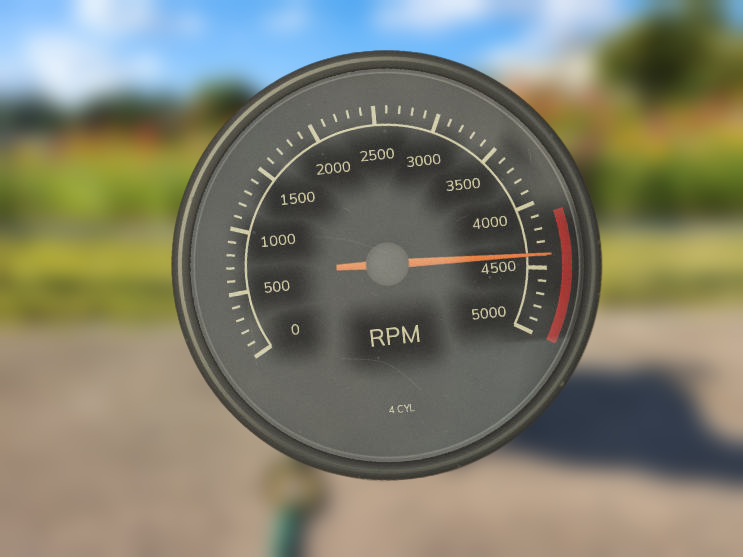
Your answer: 4400 rpm
